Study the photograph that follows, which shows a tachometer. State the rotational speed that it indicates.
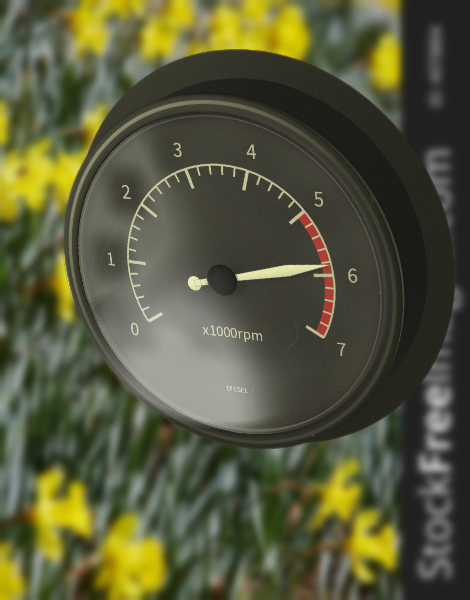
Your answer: 5800 rpm
